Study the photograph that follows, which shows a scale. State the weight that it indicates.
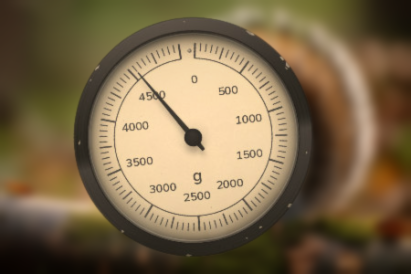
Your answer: 4550 g
